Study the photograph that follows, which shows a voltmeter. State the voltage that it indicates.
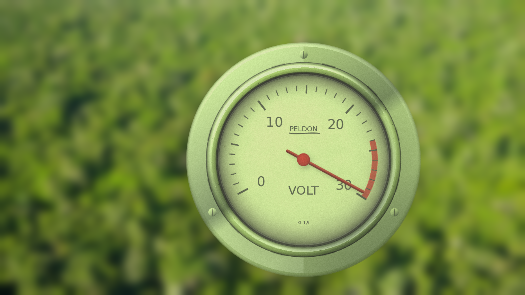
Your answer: 29.5 V
